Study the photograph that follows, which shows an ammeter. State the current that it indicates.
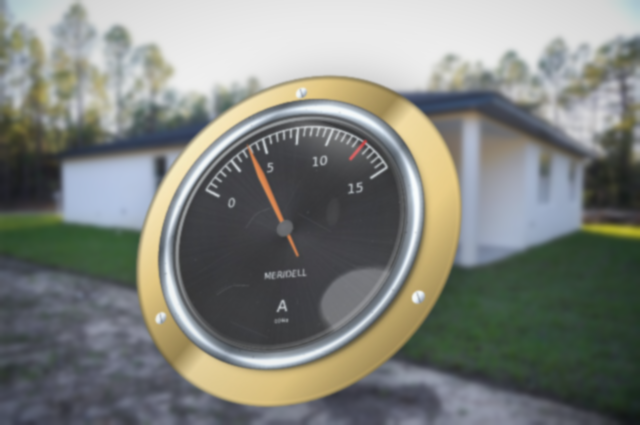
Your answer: 4 A
